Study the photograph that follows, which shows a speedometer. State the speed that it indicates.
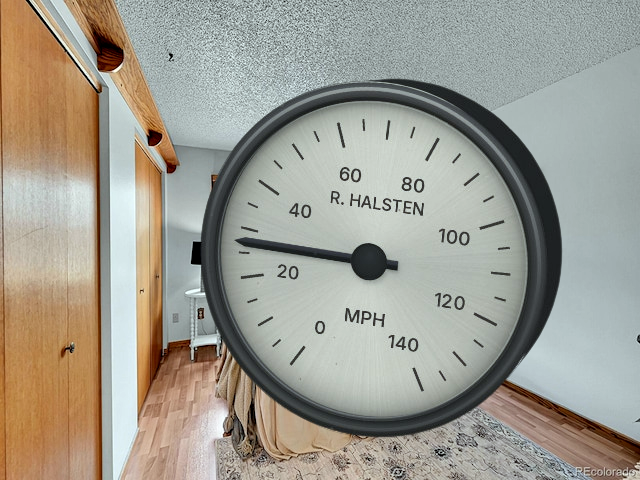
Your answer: 27.5 mph
